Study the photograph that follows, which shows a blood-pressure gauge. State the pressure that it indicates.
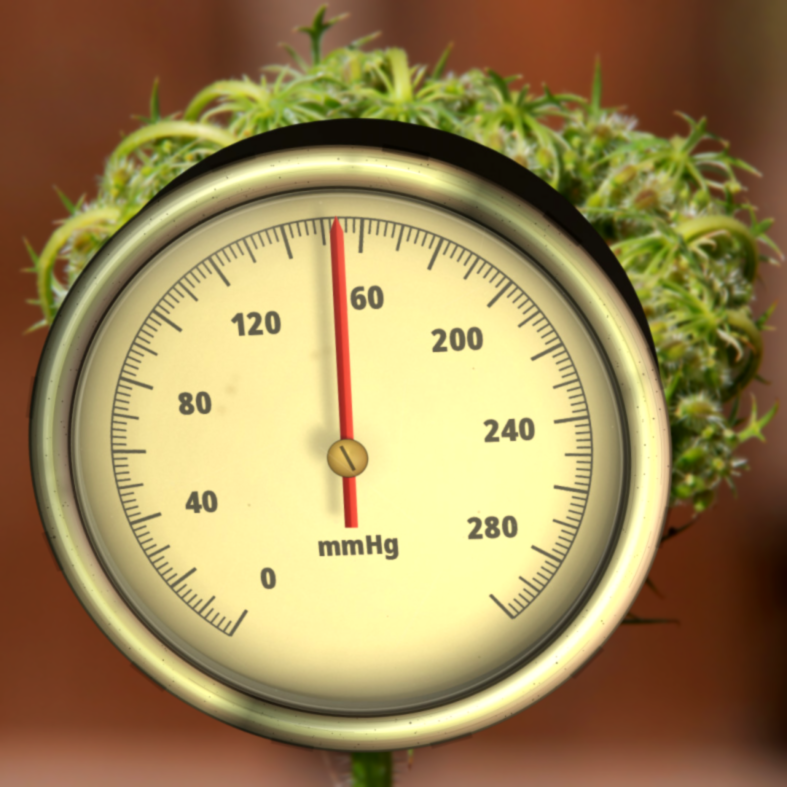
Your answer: 154 mmHg
